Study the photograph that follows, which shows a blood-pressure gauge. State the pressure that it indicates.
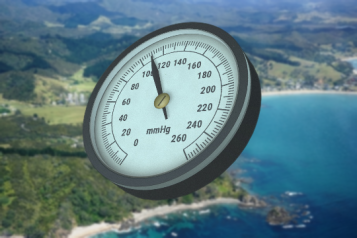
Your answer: 110 mmHg
